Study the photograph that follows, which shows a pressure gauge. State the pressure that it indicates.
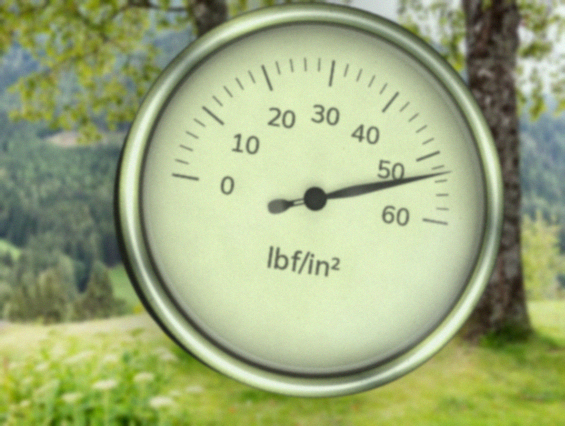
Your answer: 53 psi
